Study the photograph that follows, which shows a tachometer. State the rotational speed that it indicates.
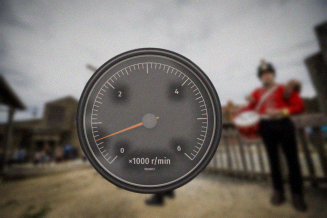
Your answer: 600 rpm
